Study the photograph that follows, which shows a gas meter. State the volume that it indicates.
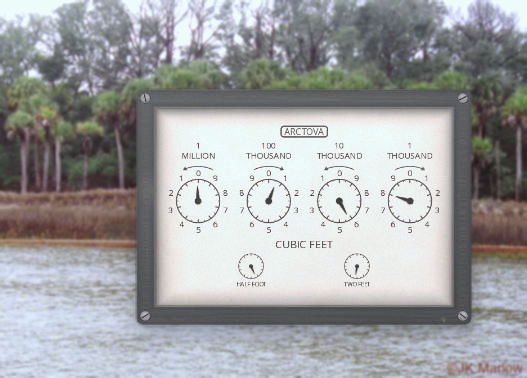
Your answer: 5800 ft³
